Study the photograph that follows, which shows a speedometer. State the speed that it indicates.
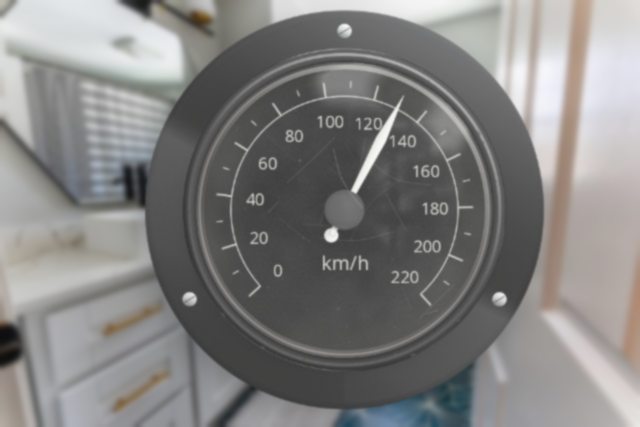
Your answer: 130 km/h
